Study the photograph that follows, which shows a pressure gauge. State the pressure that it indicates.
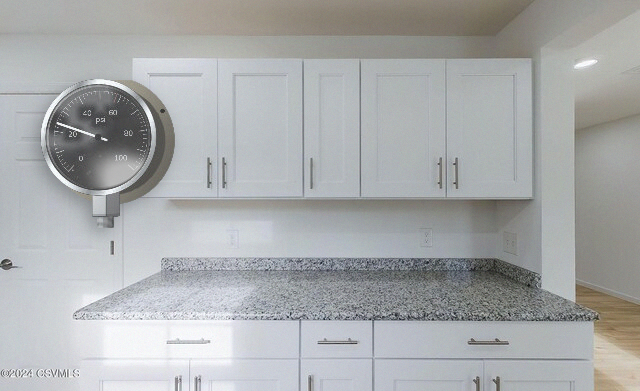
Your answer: 24 psi
